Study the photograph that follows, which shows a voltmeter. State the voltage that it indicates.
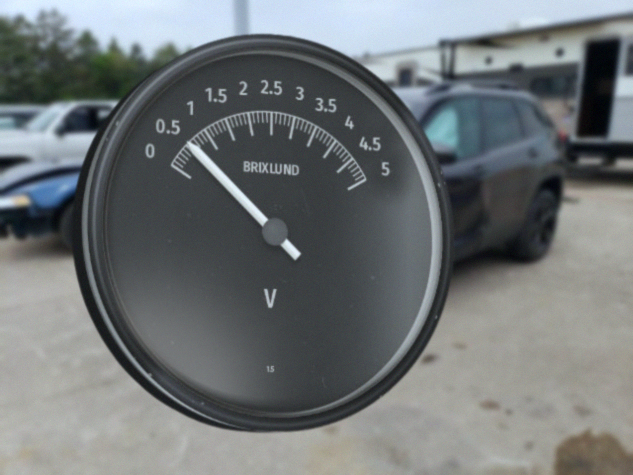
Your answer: 0.5 V
